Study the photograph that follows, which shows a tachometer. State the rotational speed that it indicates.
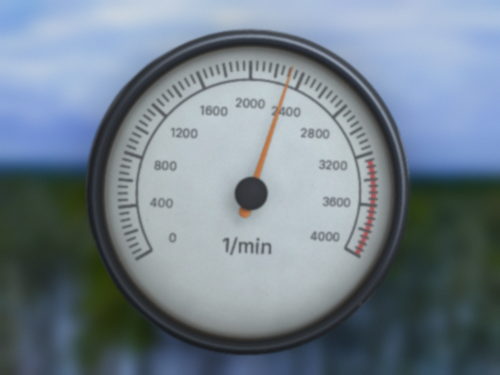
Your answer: 2300 rpm
